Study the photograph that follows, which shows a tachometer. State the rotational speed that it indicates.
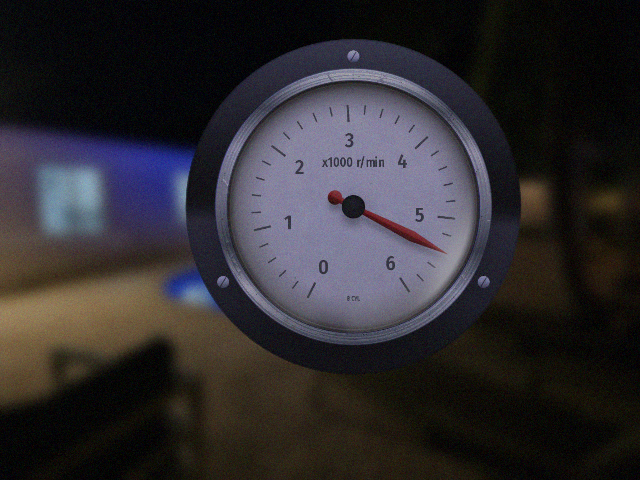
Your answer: 5400 rpm
